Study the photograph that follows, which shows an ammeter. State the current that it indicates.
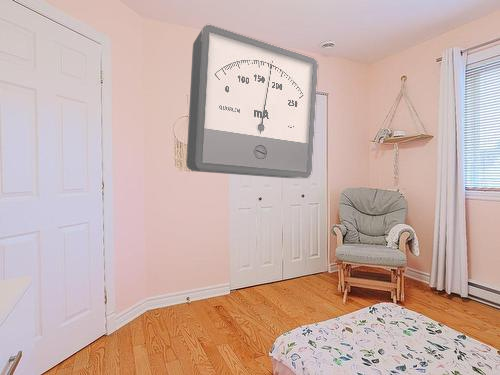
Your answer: 175 mA
